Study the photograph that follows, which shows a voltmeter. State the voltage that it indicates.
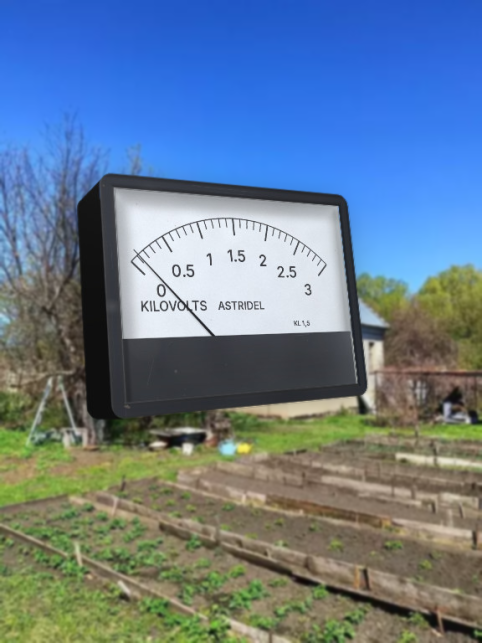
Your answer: 0.1 kV
